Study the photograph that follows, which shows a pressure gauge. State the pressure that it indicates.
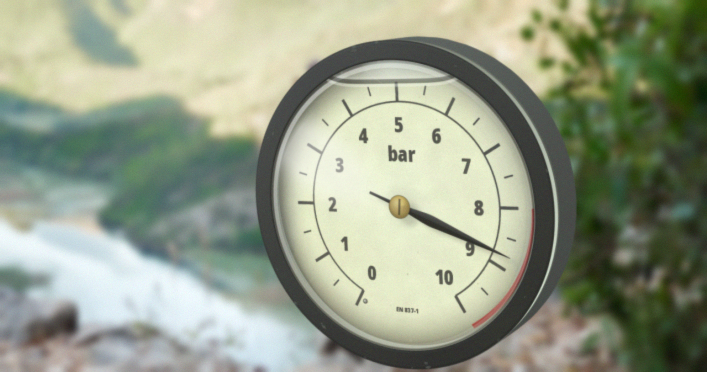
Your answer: 8.75 bar
